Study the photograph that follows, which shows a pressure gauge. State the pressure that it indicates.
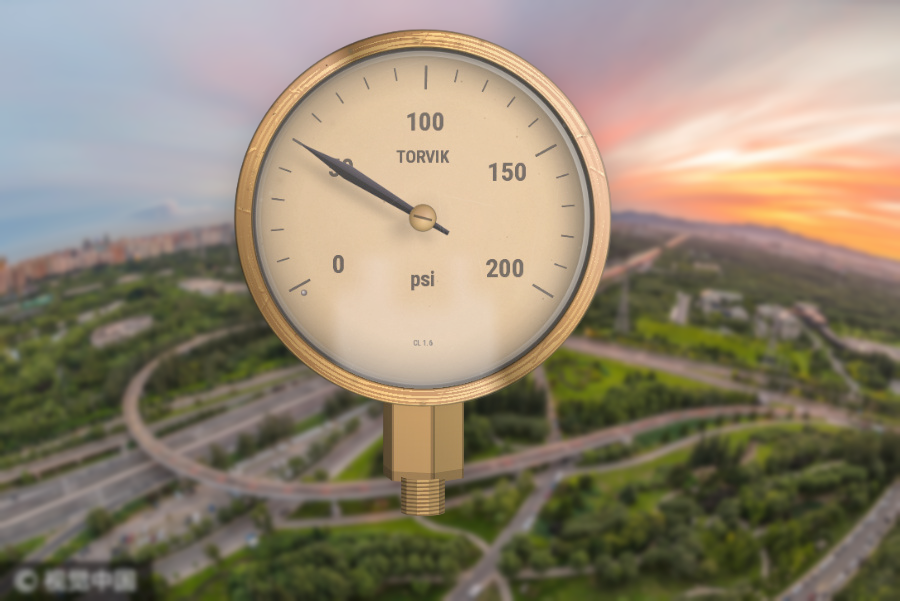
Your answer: 50 psi
